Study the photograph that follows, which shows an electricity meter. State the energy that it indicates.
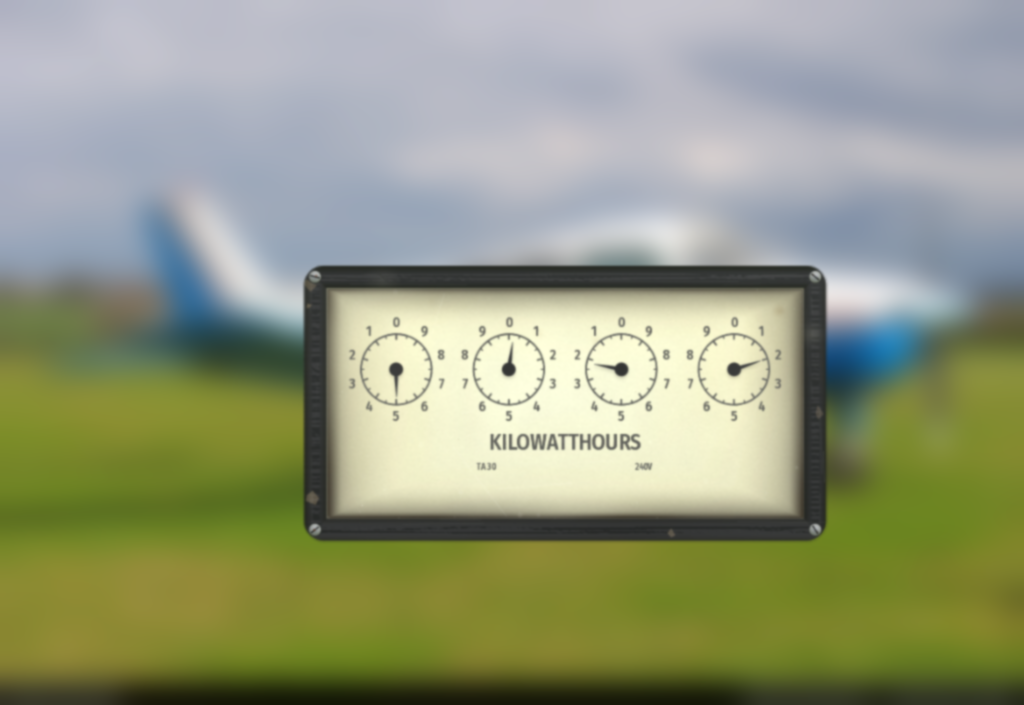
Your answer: 5022 kWh
